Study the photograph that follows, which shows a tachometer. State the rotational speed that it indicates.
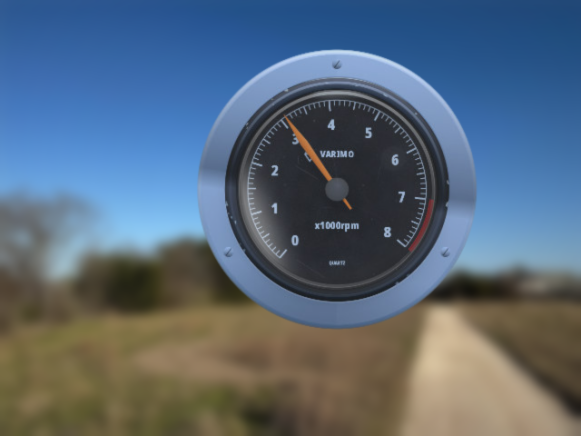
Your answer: 3100 rpm
